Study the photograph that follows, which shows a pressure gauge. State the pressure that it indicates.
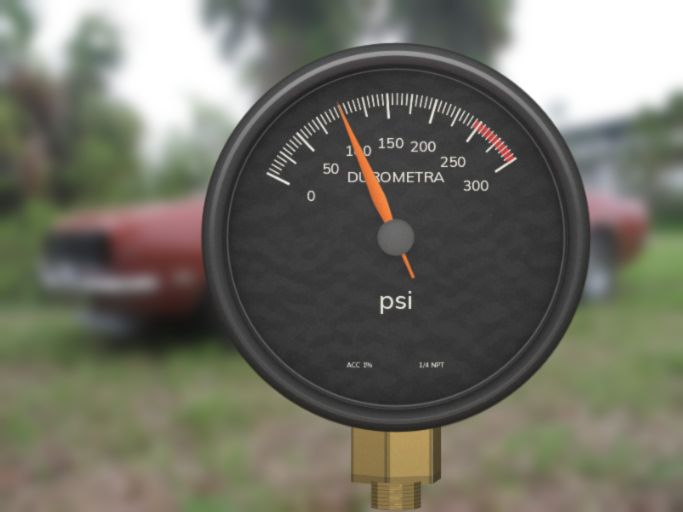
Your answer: 100 psi
